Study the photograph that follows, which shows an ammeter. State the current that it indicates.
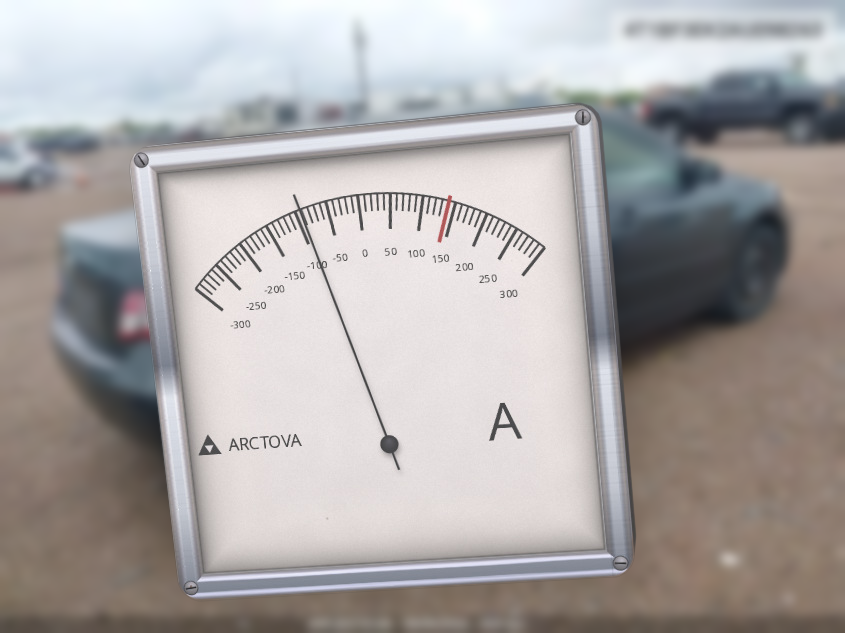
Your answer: -90 A
